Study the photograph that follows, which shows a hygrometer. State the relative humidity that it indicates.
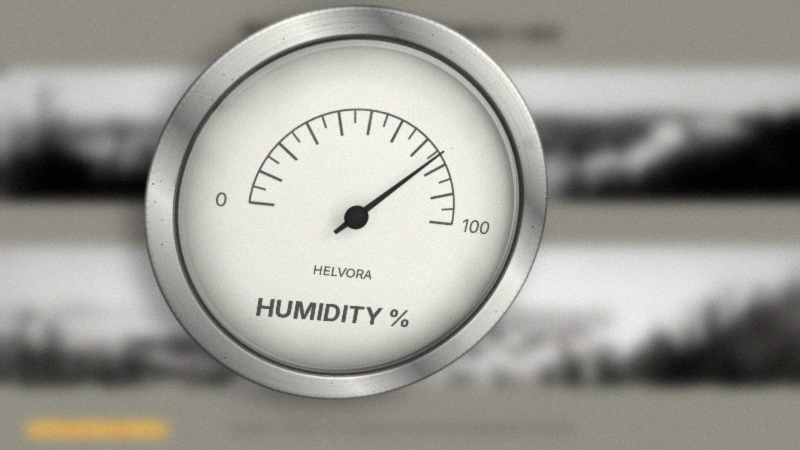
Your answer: 75 %
